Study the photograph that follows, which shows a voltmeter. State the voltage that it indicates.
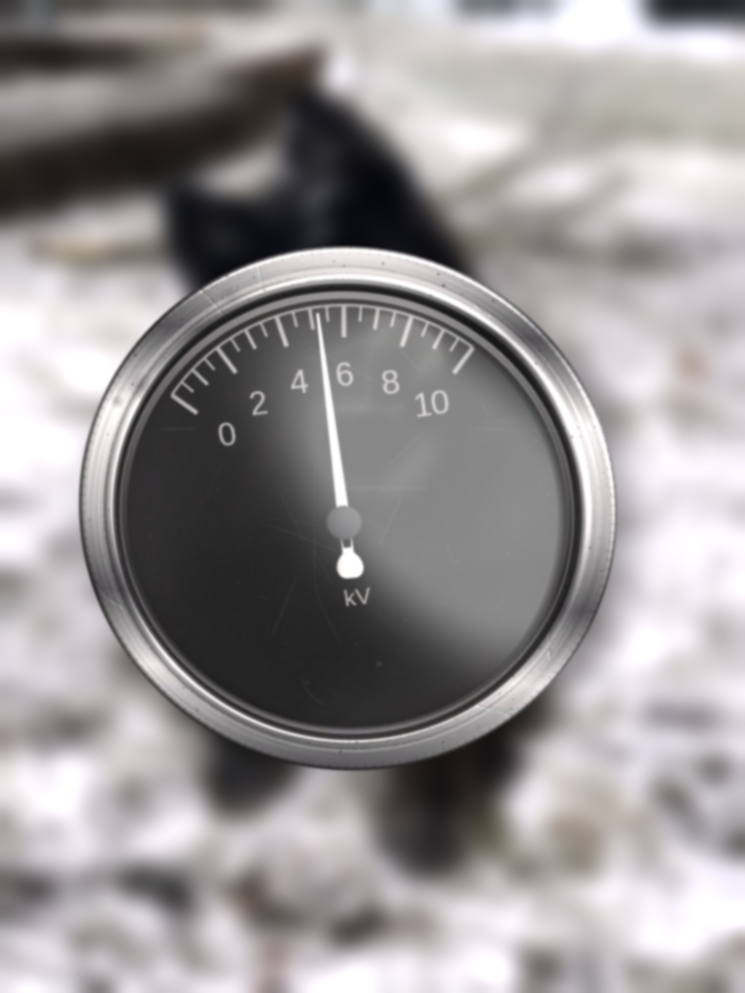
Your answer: 5.25 kV
